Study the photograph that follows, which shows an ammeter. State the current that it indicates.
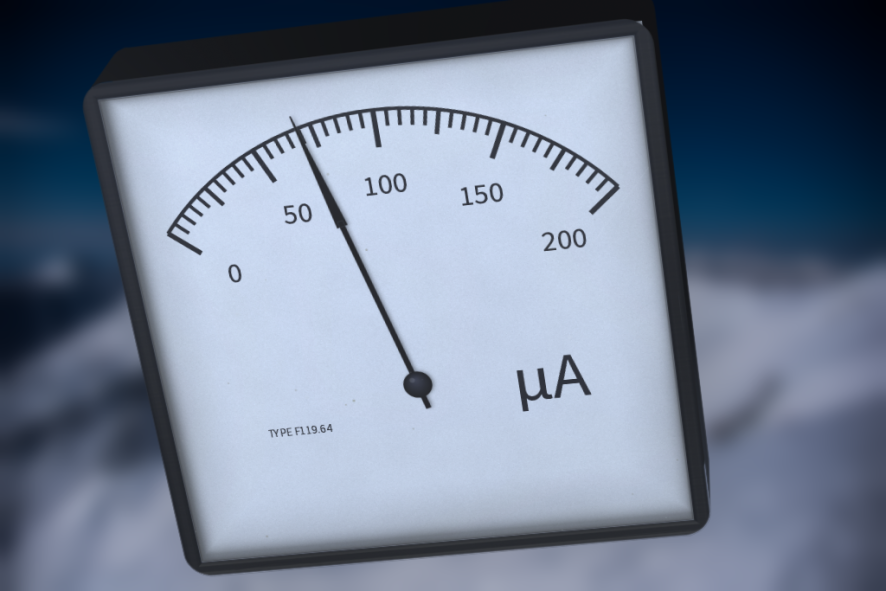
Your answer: 70 µA
